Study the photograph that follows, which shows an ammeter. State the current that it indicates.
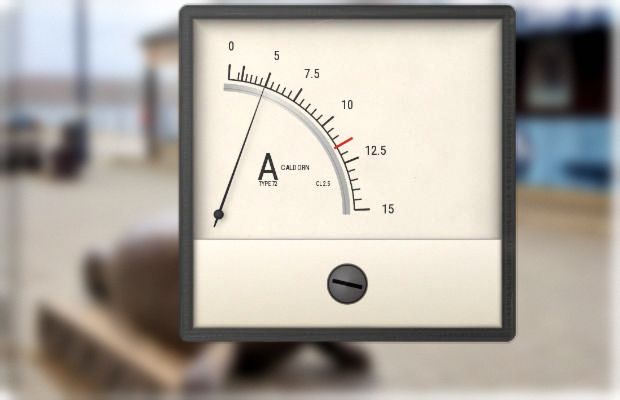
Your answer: 5 A
